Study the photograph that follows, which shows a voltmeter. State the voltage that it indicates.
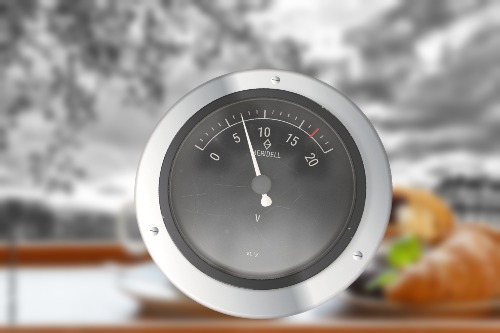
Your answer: 7 V
